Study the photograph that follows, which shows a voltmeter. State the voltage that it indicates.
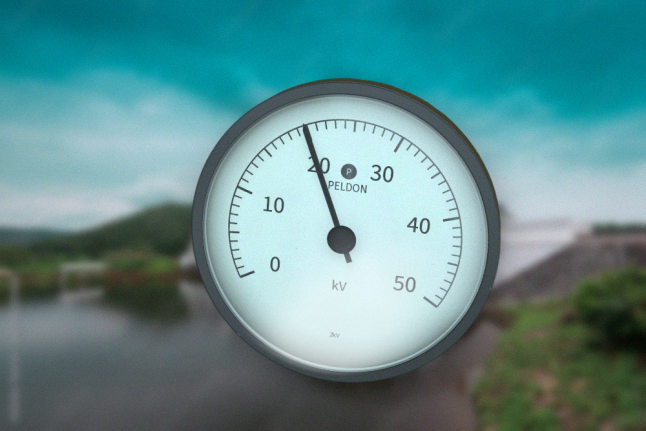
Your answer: 20 kV
